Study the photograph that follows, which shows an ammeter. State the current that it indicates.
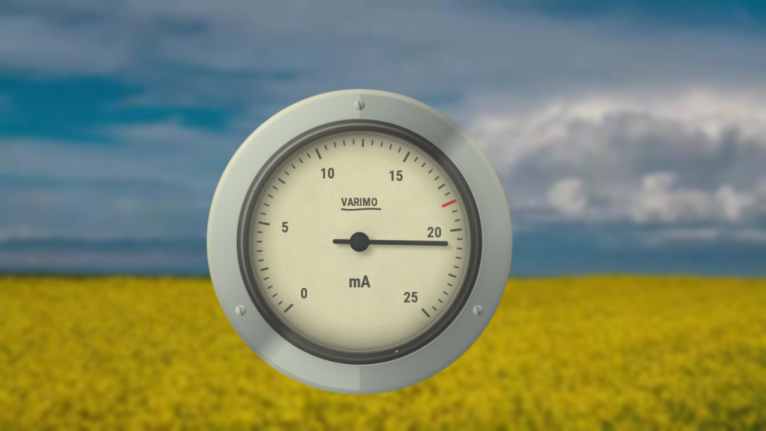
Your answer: 20.75 mA
